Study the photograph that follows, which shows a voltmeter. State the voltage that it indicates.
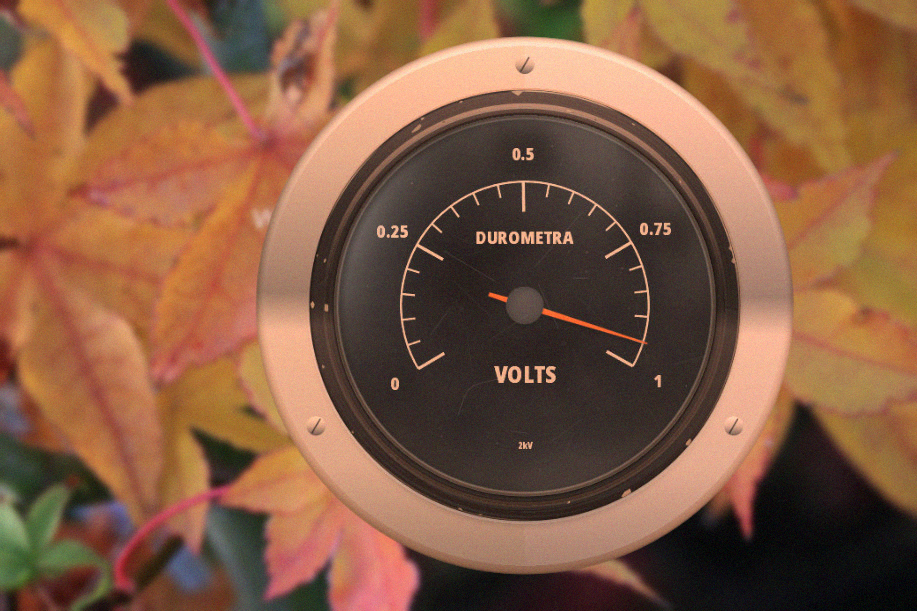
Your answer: 0.95 V
